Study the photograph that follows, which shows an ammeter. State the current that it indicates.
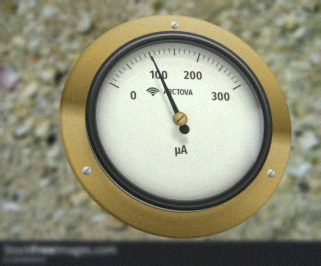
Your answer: 100 µA
